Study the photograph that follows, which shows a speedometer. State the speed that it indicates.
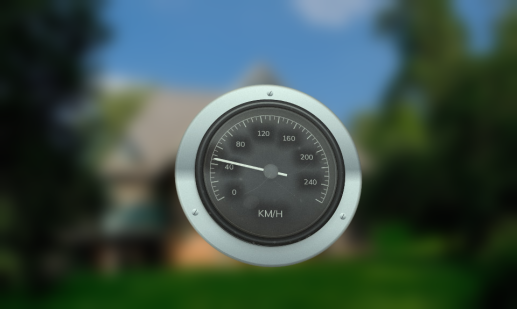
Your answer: 45 km/h
